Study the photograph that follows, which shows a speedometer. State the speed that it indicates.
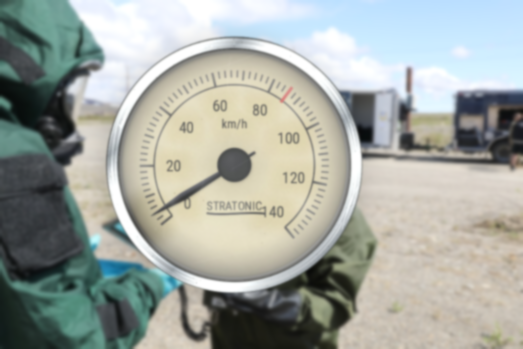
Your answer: 4 km/h
